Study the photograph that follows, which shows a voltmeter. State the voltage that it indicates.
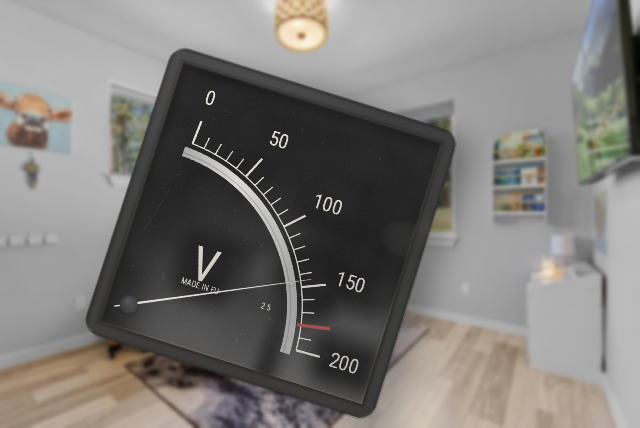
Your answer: 145 V
